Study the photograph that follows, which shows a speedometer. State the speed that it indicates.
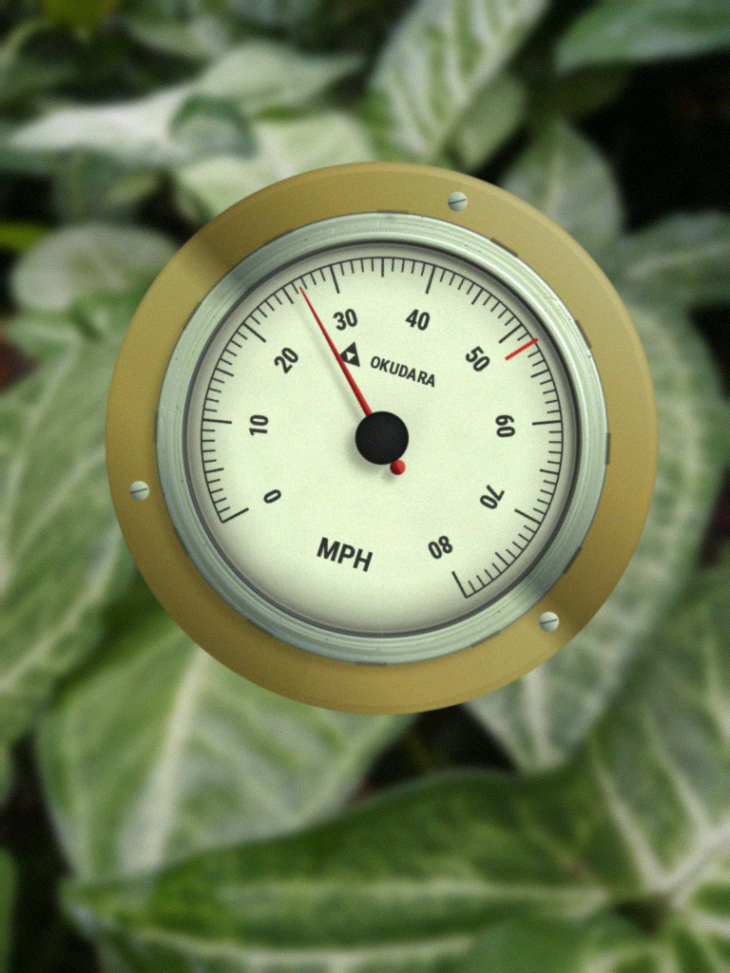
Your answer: 26.5 mph
